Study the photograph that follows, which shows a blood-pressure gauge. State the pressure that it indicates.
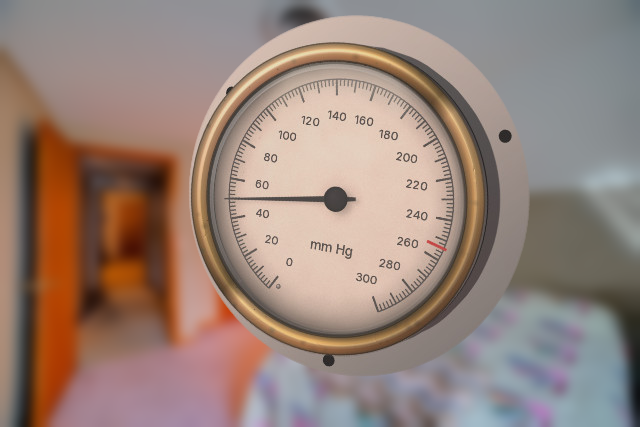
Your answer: 50 mmHg
